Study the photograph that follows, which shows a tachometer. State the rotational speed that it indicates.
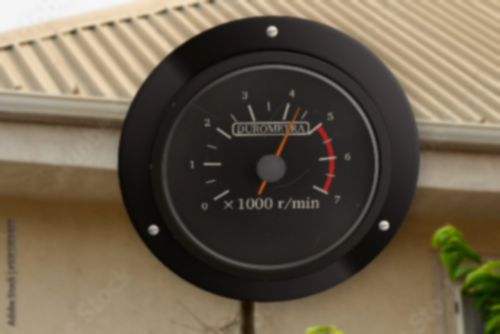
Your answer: 4250 rpm
